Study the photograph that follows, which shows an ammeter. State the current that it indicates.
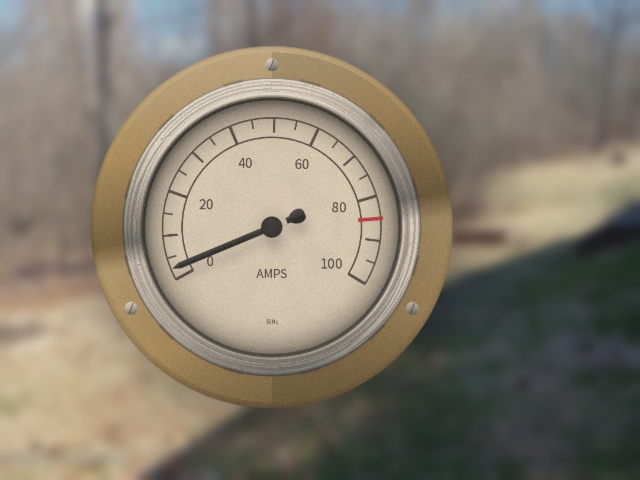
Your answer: 2.5 A
